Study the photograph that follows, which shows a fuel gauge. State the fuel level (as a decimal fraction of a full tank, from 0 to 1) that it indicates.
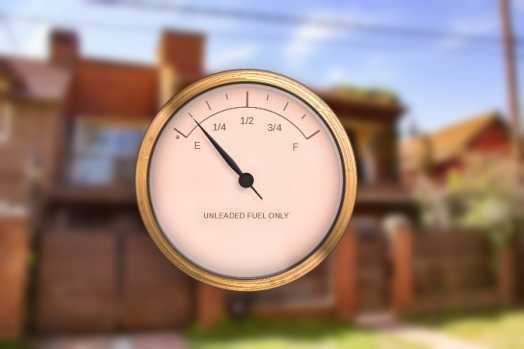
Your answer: 0.125
